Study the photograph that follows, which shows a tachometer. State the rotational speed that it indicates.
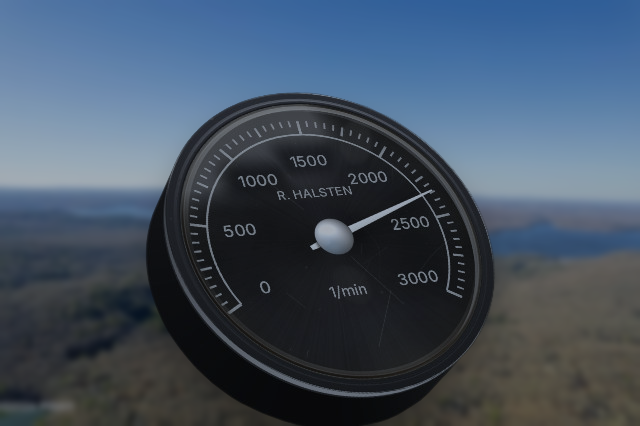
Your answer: 2350 rpm
